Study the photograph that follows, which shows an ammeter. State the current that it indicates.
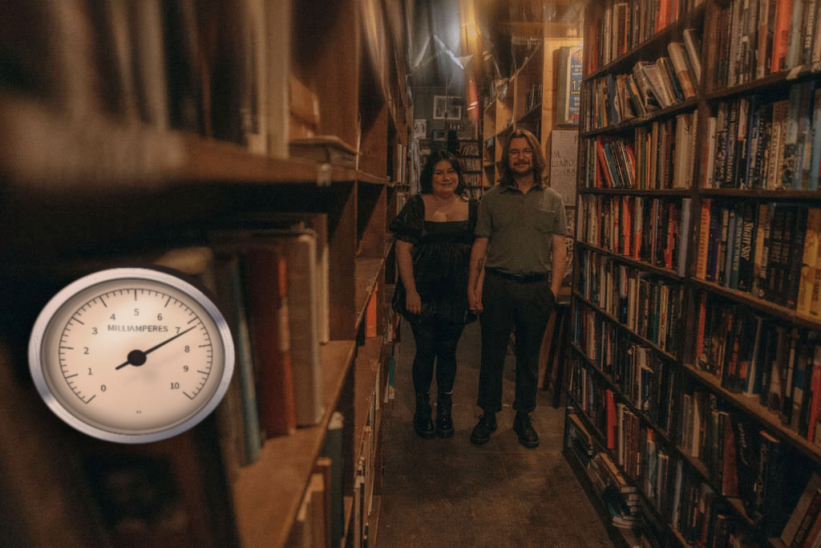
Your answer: 7.2 mA
